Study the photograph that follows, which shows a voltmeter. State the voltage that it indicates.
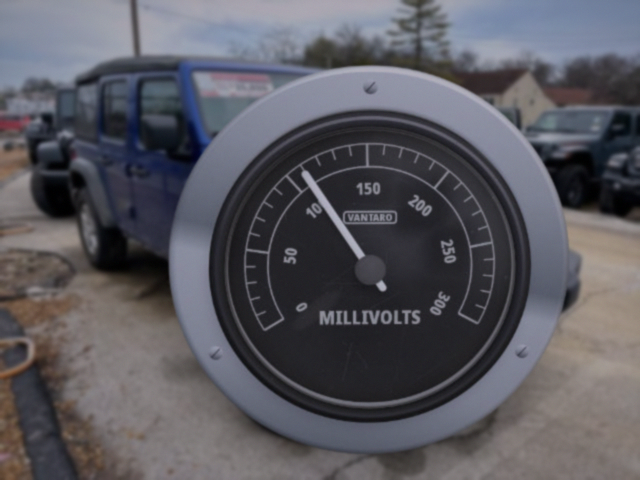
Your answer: 110 mV
